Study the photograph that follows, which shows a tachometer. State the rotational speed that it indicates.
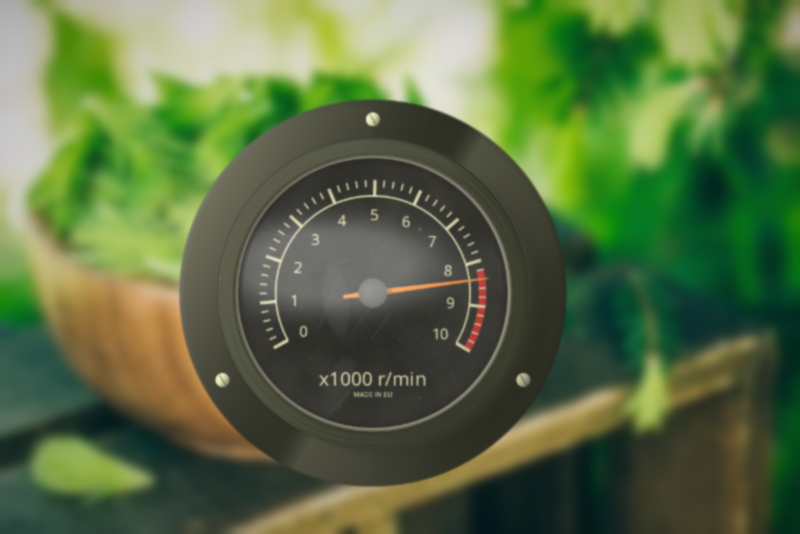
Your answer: 8400 rpm
